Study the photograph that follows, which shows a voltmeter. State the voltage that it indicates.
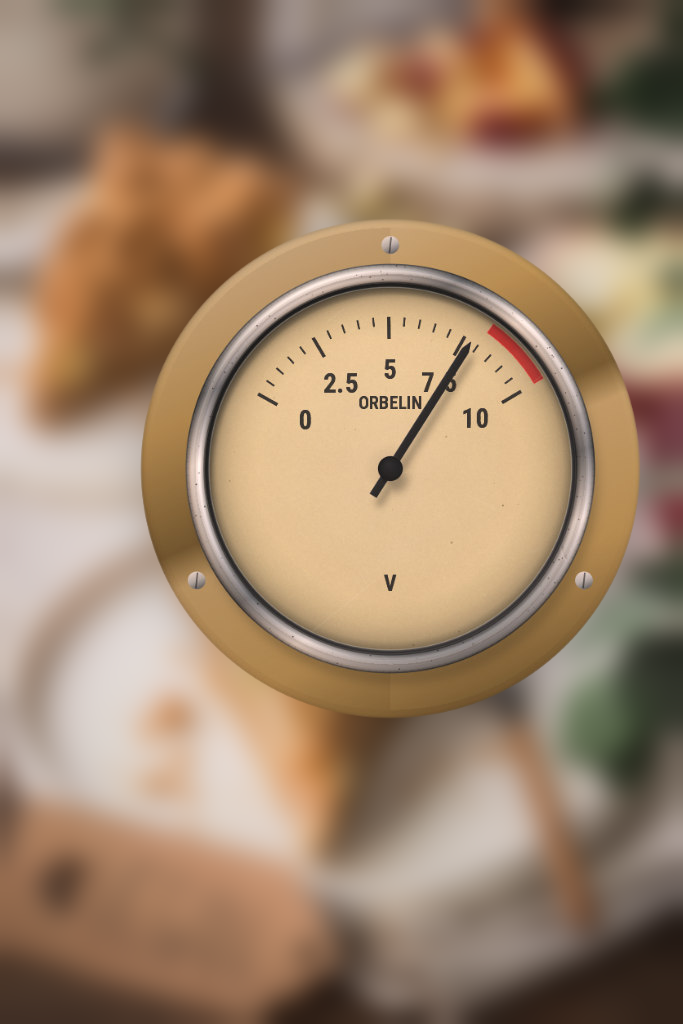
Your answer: 7.75 V
